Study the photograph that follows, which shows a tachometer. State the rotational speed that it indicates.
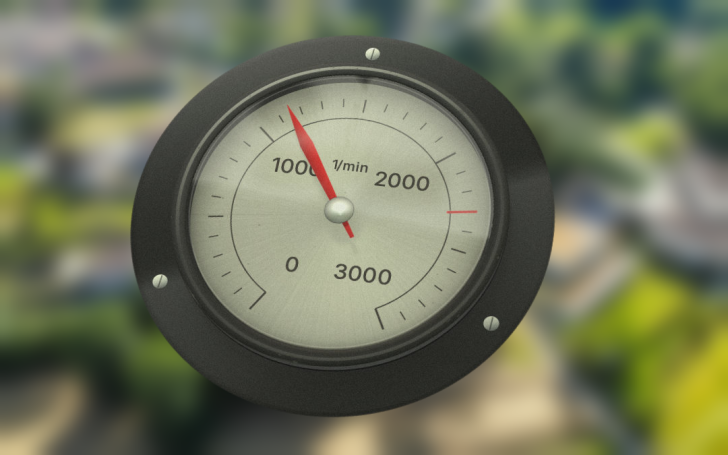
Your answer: 1150 rpm
